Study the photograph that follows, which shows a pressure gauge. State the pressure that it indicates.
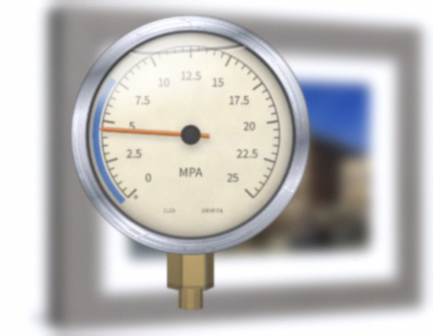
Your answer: 4.5 MPa
